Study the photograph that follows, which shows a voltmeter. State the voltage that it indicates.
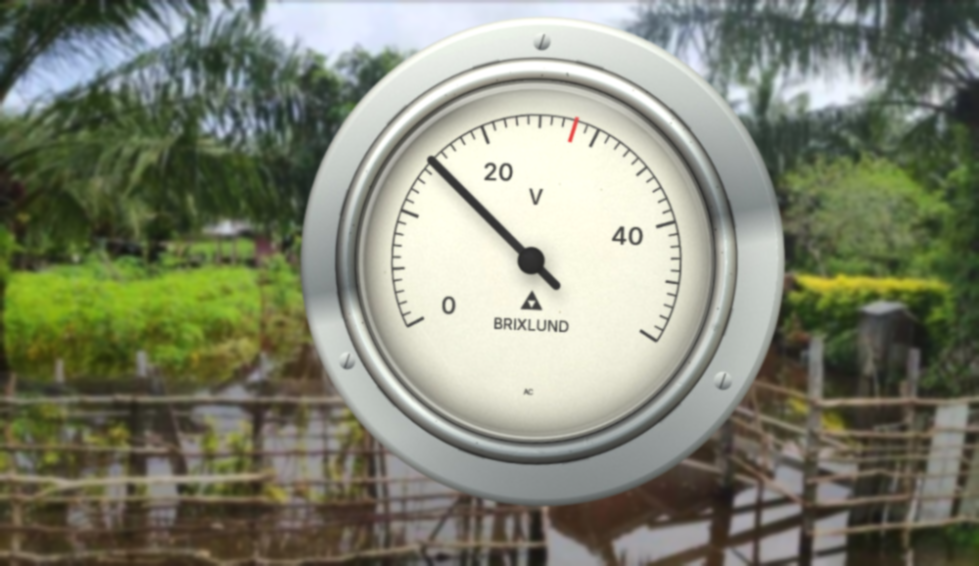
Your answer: 15 V
